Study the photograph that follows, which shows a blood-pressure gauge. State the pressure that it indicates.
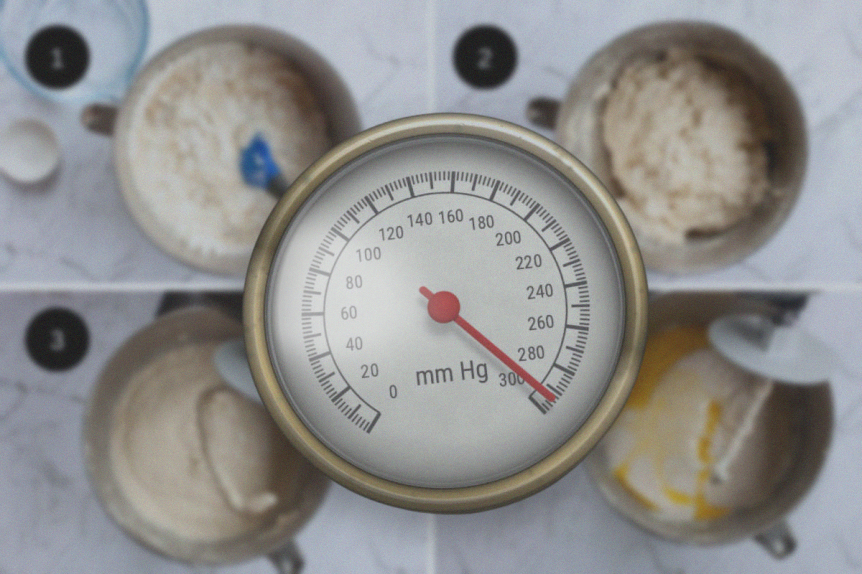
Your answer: 294 mmHg
